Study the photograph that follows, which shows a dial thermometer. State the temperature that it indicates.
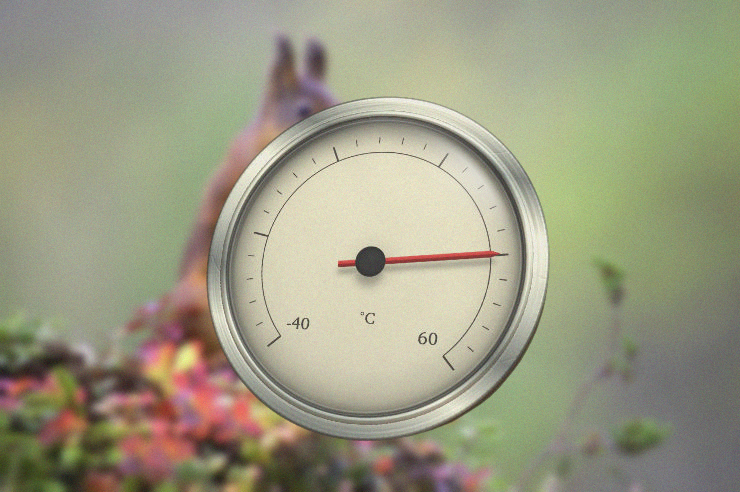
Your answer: 40 °C
